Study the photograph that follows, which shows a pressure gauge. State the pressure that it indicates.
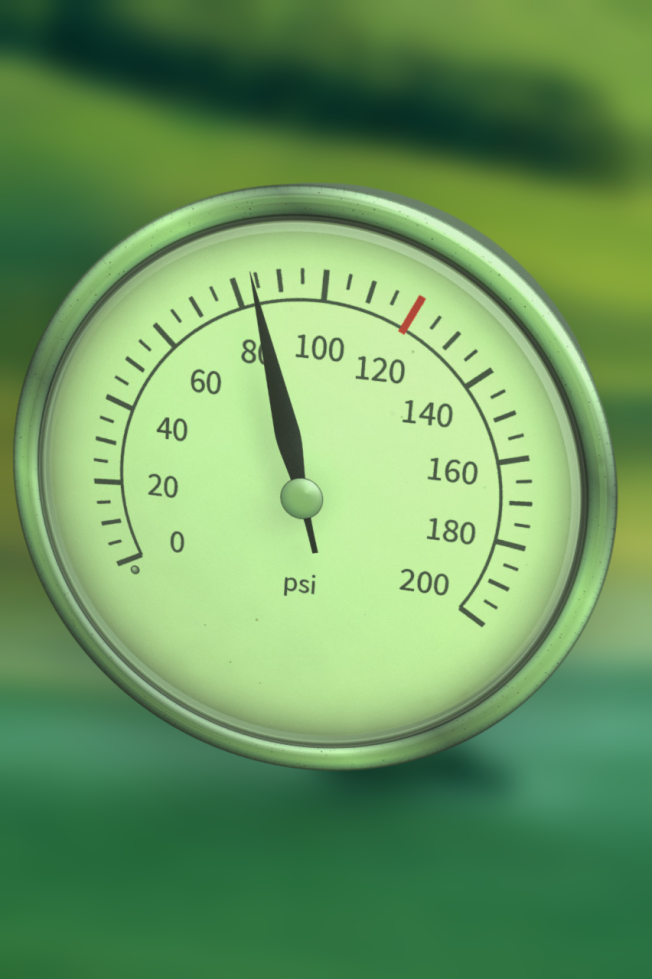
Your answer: 85 psi
